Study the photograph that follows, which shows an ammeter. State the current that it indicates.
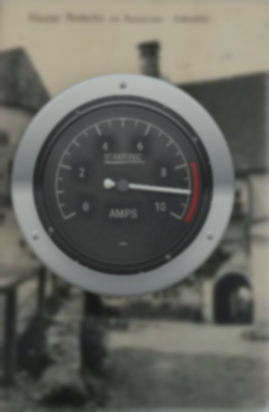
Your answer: 9 A
